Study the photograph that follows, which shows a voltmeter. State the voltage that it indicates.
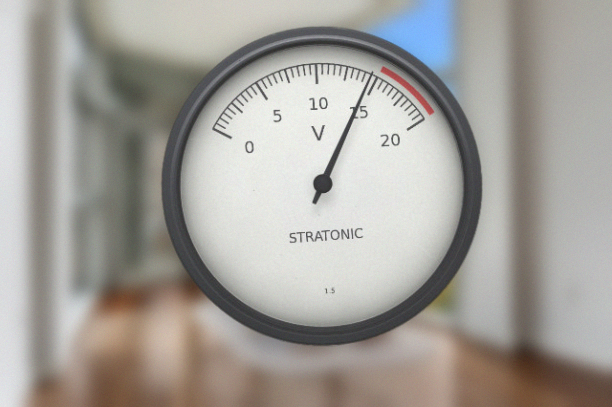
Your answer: 14.5 V
